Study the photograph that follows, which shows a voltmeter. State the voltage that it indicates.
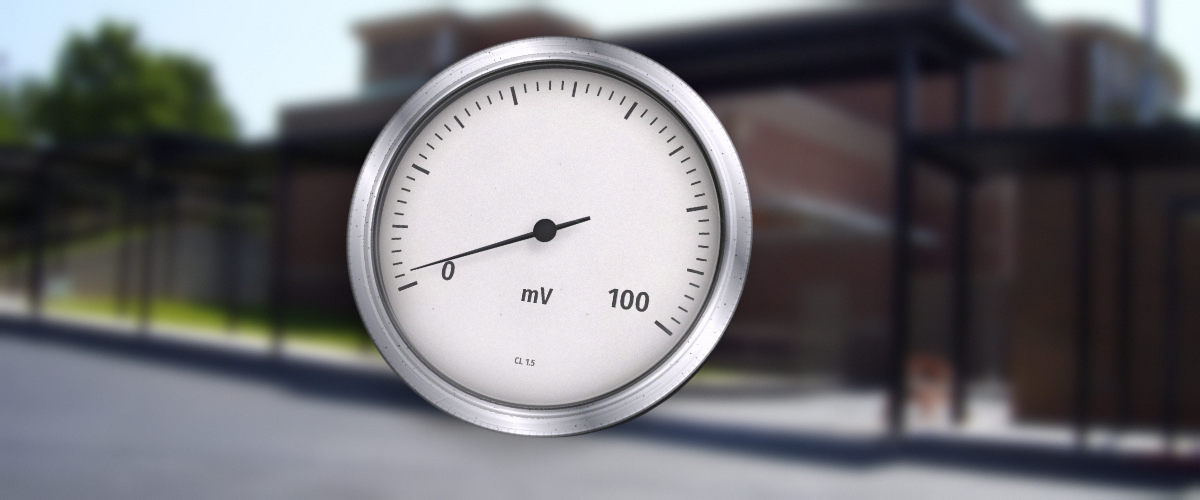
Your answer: 2 mV
